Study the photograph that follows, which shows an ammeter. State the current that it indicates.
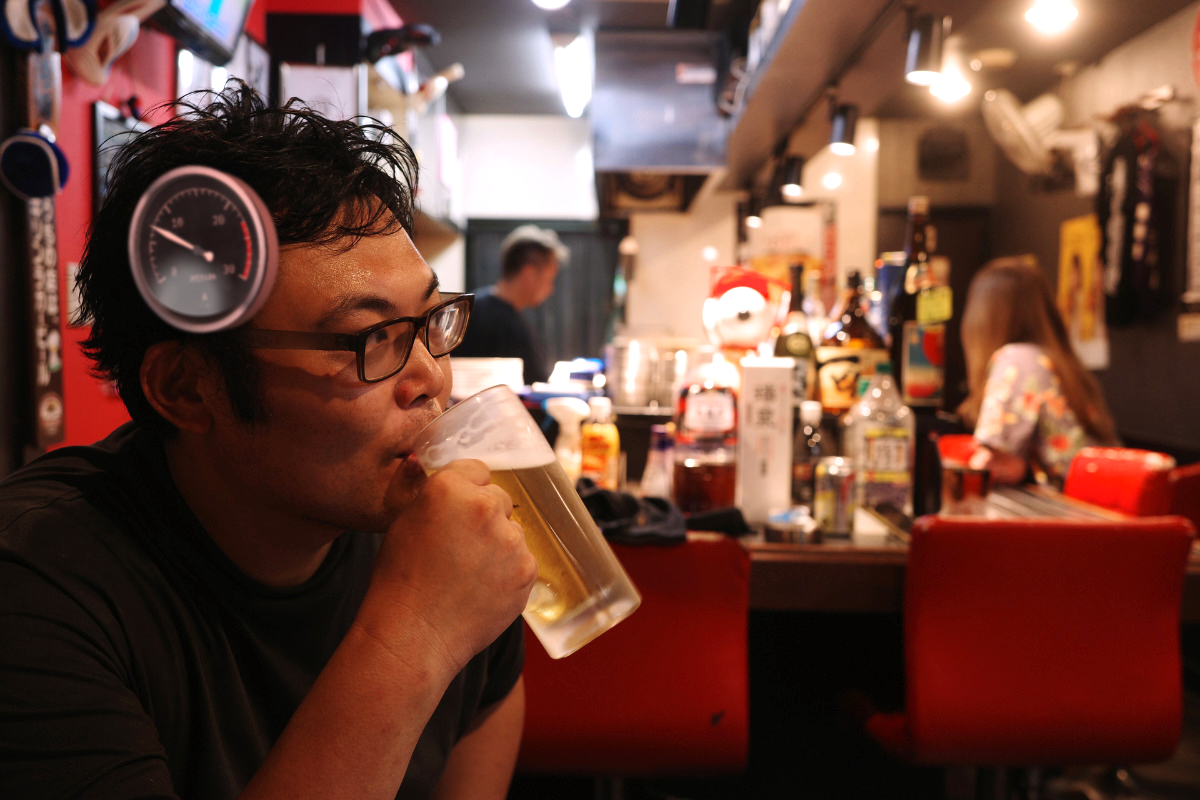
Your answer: 7 A
